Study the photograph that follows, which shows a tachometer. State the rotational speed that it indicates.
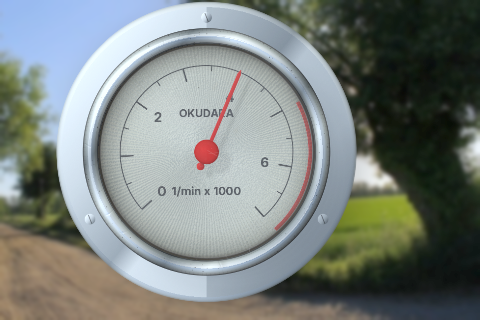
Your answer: 4000 rpm
